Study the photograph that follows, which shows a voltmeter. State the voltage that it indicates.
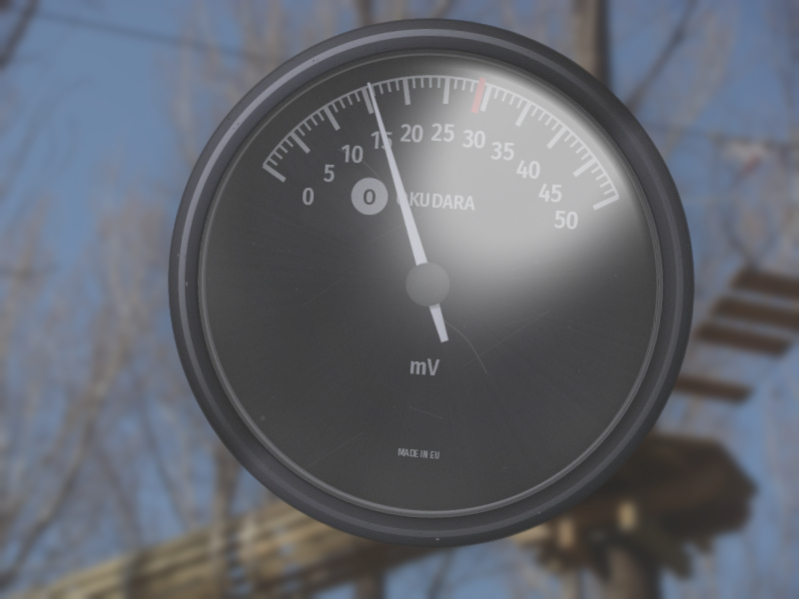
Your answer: 16 mV
